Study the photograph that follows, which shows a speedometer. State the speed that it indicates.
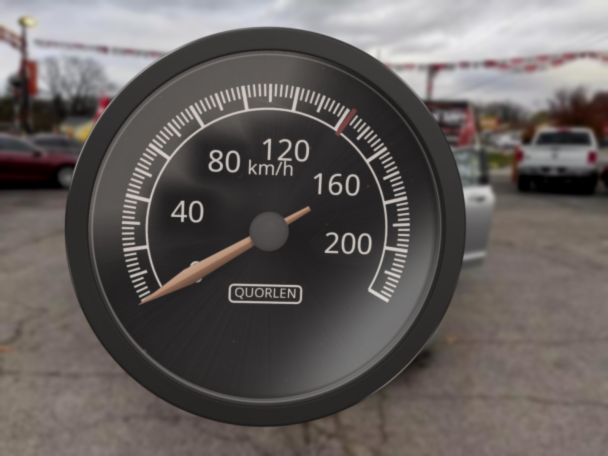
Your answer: 0 km/h
